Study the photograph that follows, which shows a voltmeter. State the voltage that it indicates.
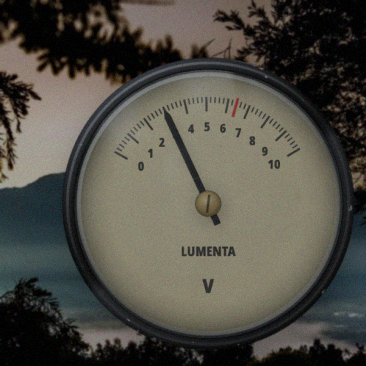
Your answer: 3 V
